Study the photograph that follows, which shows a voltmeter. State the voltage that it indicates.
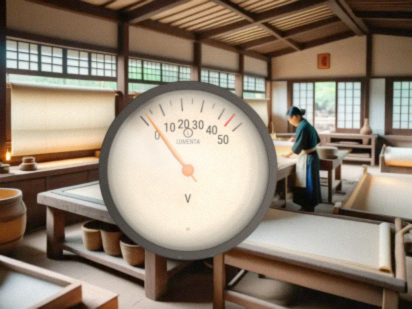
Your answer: 2.5 V
